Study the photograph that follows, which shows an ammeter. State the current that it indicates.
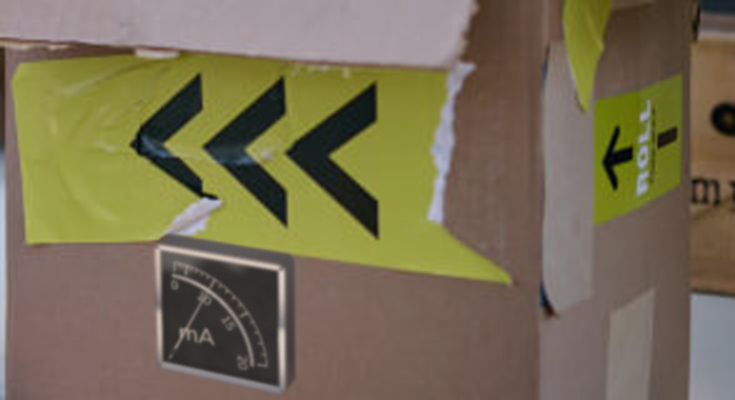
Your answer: 10 mA
